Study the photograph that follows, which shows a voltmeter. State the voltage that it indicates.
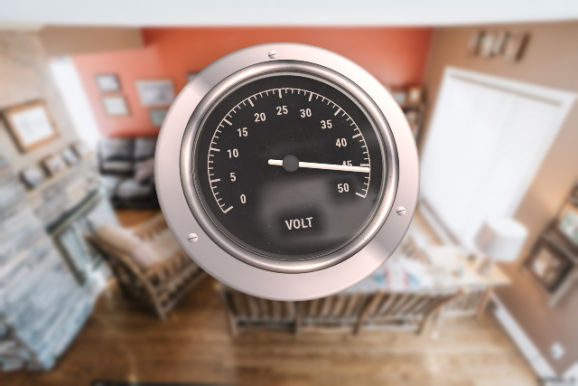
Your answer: 46 V
